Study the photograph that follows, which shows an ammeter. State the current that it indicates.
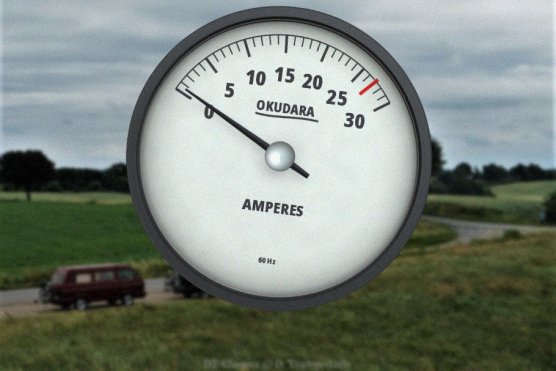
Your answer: 0.5 A
